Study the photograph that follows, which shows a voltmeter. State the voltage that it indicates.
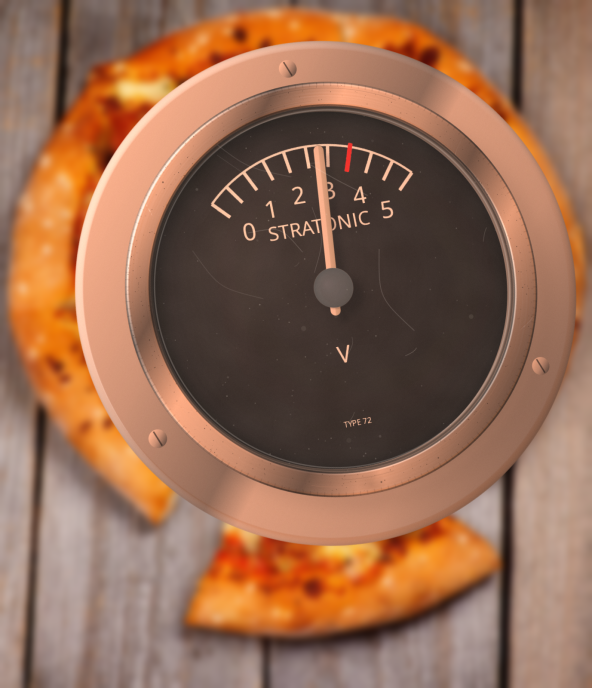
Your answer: 2.75 V
